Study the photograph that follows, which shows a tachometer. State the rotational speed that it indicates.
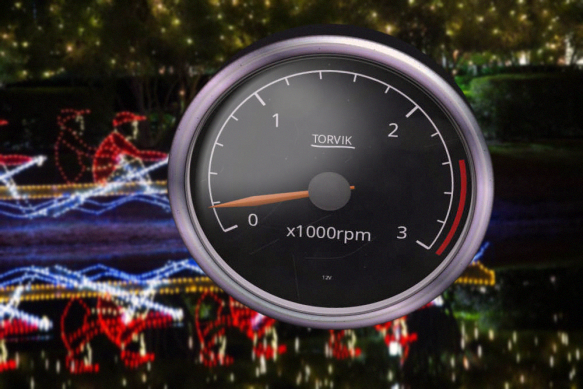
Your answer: 200 rpm
